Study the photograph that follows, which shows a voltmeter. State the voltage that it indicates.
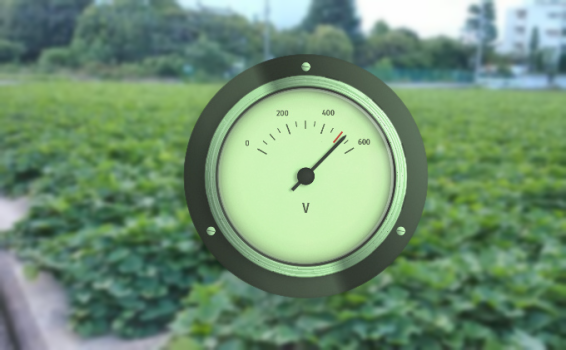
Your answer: 525 V
